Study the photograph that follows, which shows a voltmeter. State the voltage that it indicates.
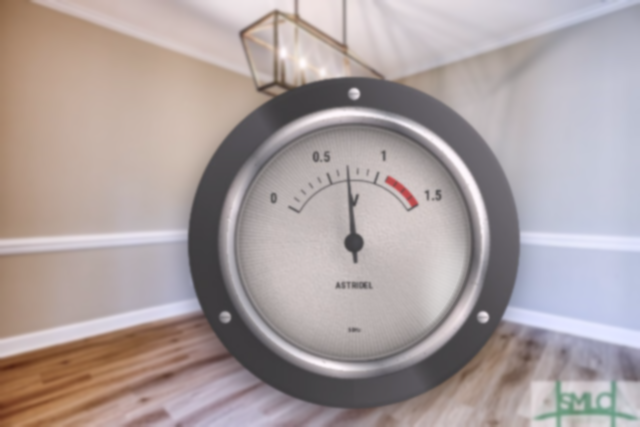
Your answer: 0.7 V
